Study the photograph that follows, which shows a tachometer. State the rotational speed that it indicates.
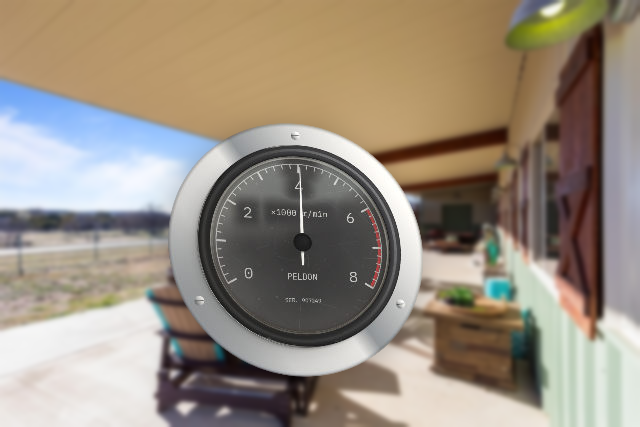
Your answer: 4000 rpm
